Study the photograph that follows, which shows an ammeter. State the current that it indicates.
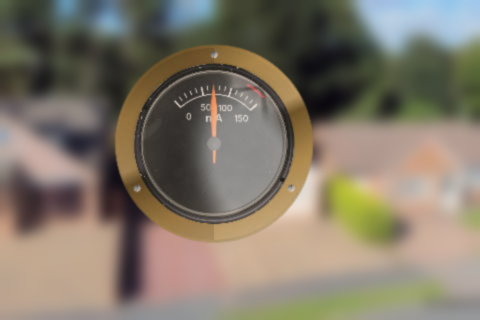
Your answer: 70 mA
